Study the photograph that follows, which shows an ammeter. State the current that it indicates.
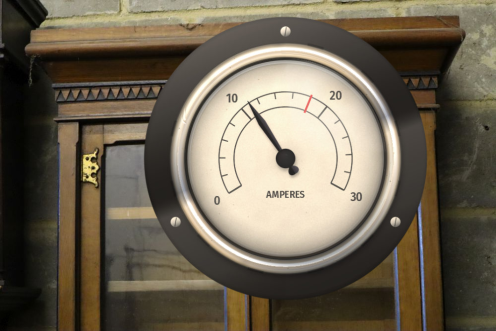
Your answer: 11 A
